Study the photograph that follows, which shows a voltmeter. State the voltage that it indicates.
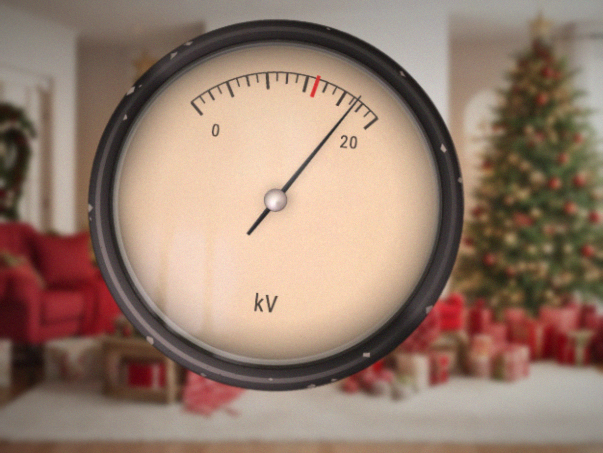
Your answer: 17.5 kV
